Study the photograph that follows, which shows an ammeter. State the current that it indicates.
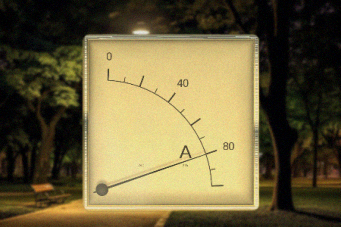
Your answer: 80 A
